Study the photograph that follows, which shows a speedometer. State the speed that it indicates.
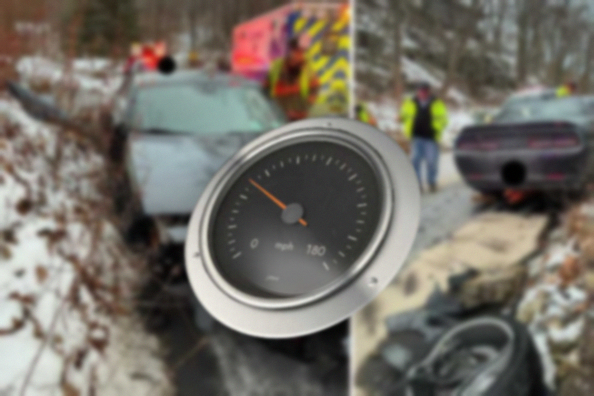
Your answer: 50 mph
